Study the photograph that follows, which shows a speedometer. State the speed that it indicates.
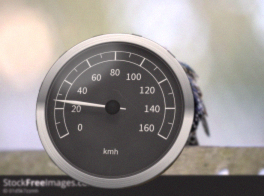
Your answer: 25 km/h
